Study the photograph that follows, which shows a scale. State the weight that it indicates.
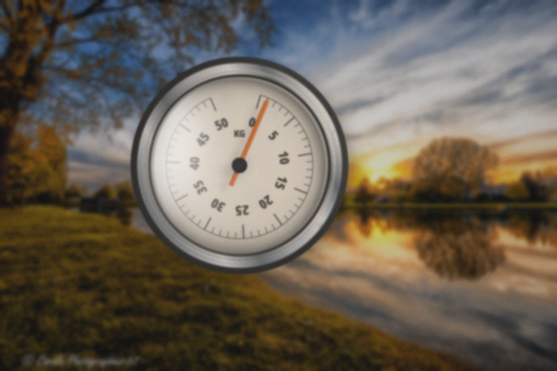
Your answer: 1 kg
